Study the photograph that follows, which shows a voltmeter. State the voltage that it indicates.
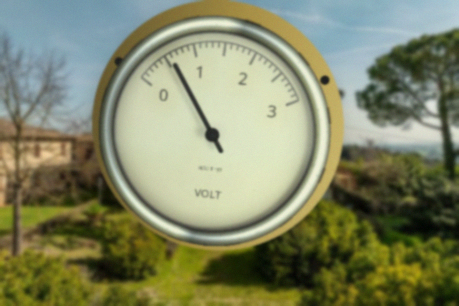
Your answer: 0.6 V
